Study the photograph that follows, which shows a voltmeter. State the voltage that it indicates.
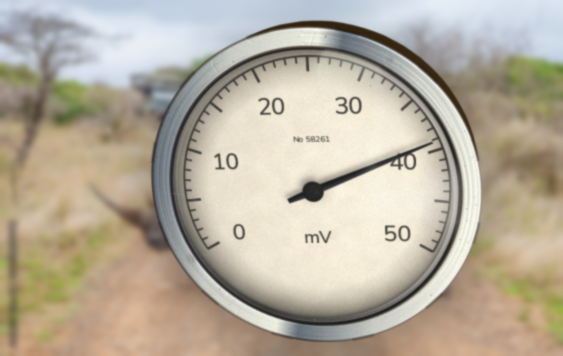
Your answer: 39 mV
